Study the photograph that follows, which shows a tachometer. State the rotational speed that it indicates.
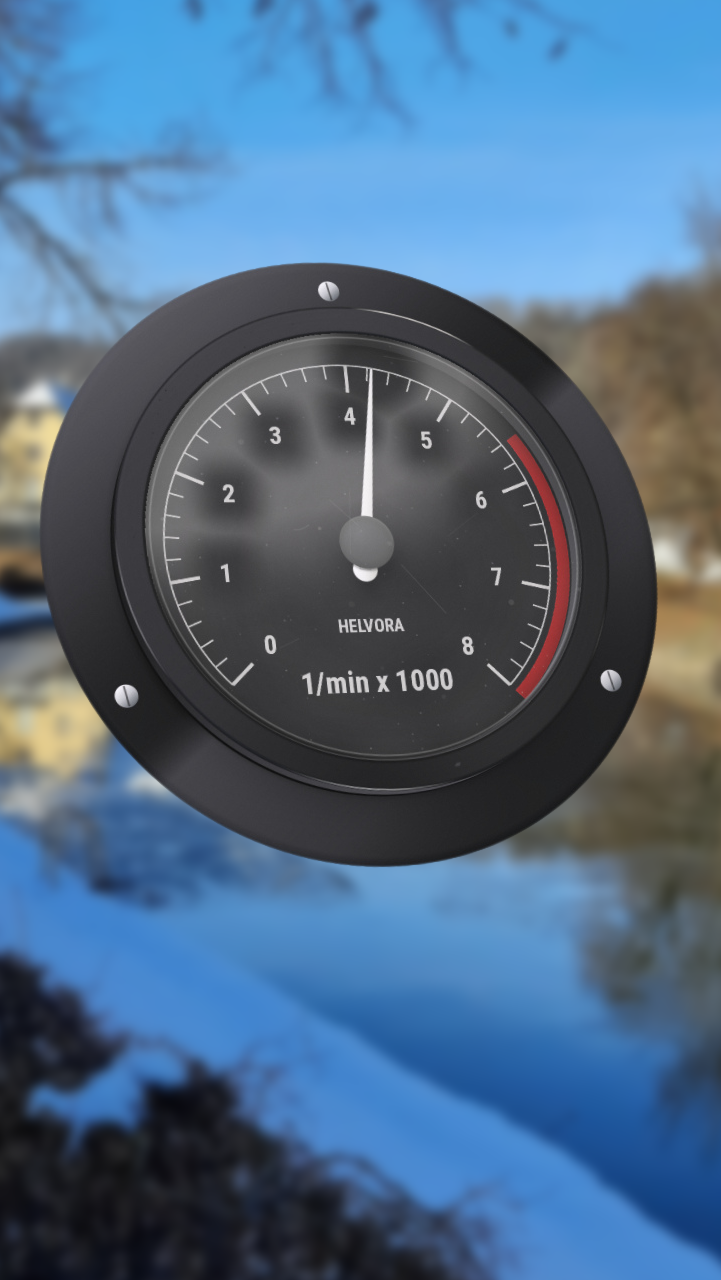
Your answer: 4200 rpm
